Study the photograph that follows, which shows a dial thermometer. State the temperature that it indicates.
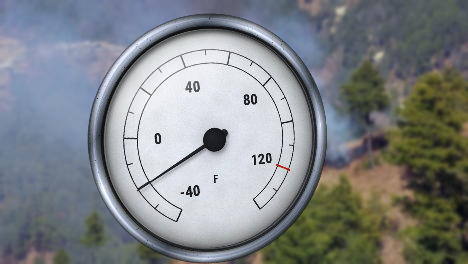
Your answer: -20 °F
